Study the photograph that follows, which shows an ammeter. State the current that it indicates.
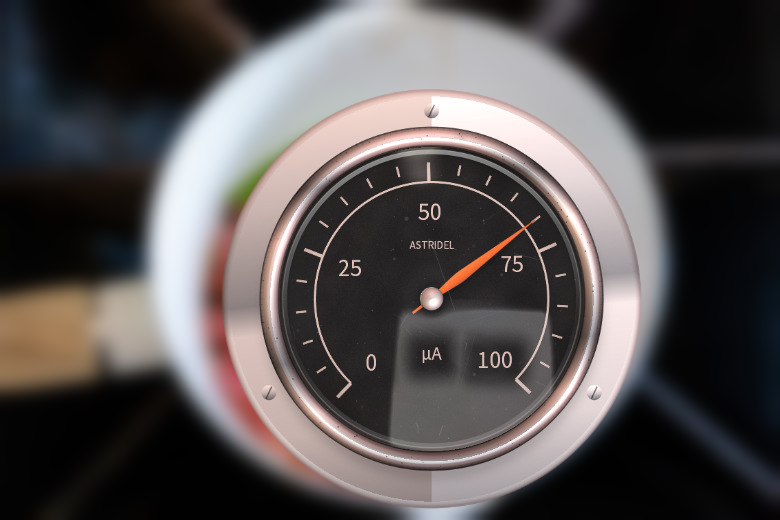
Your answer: 70 µA
